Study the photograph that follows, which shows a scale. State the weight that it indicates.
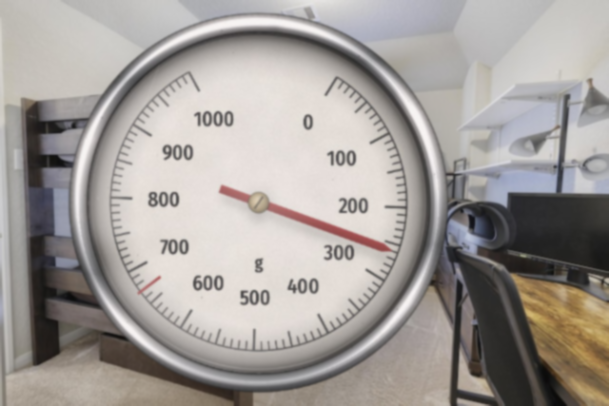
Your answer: 260 g
